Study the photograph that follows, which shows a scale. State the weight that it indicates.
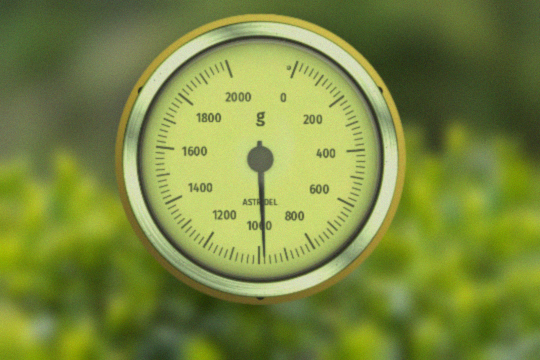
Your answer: 980 g
